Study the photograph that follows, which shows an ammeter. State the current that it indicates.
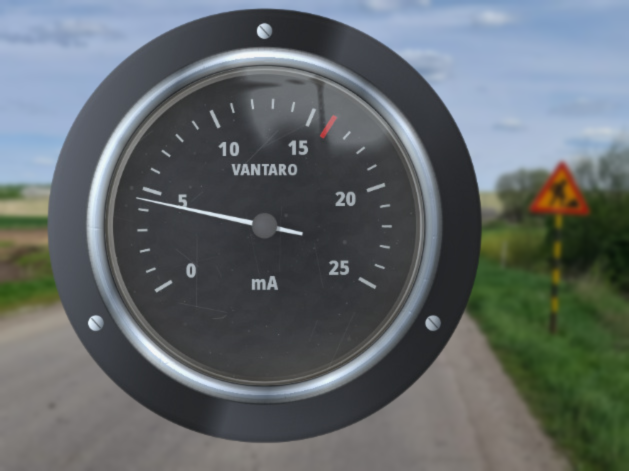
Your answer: 4.5 mA
